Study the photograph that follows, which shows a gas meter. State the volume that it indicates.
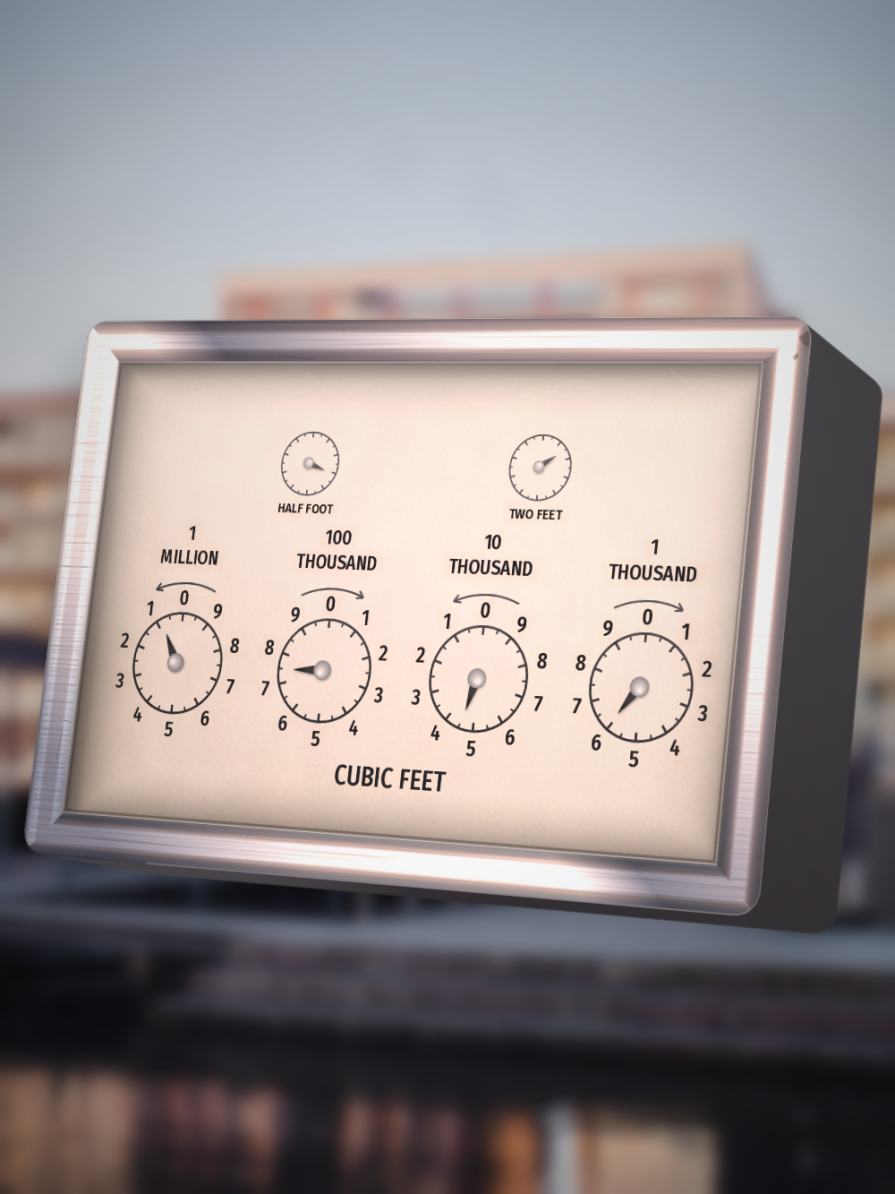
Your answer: 74600 ft³
